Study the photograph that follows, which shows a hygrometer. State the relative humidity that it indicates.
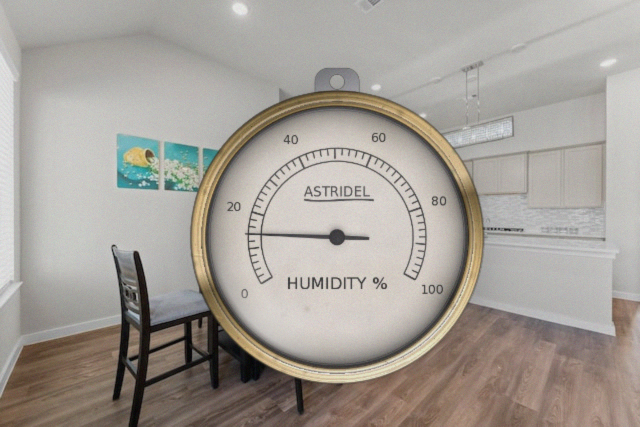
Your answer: 14 %
